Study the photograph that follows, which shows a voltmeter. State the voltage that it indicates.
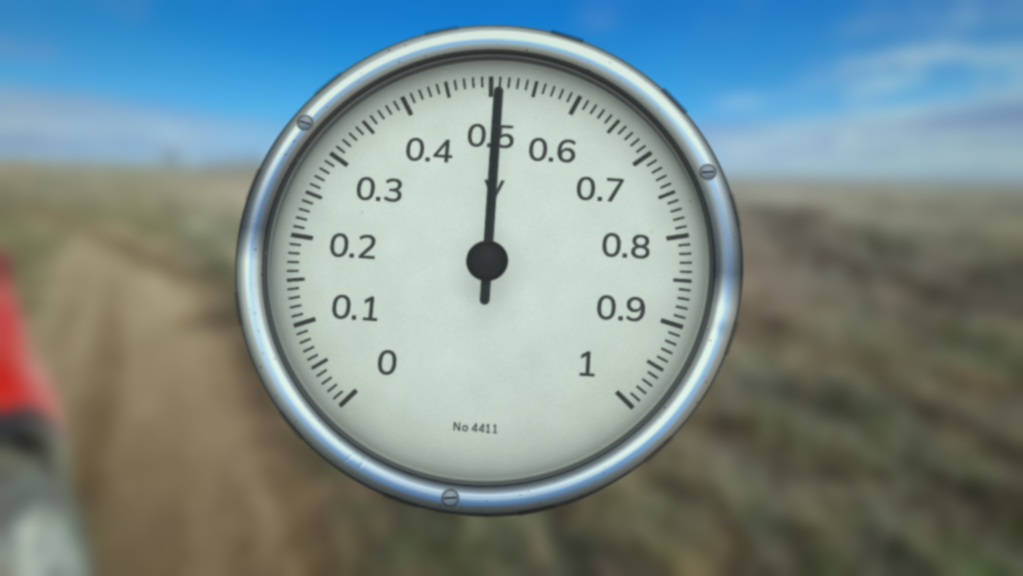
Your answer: 0.51 V
